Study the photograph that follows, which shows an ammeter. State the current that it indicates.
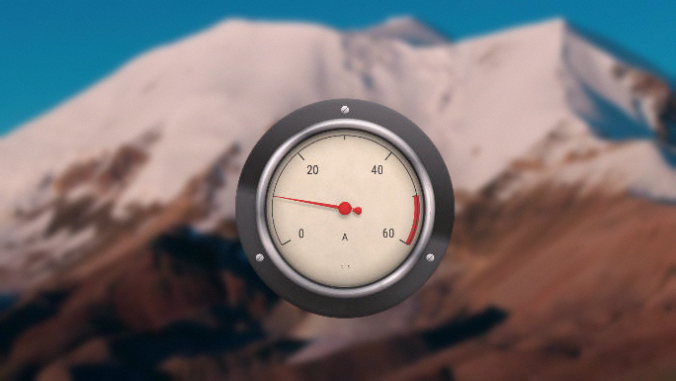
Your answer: 10 A
